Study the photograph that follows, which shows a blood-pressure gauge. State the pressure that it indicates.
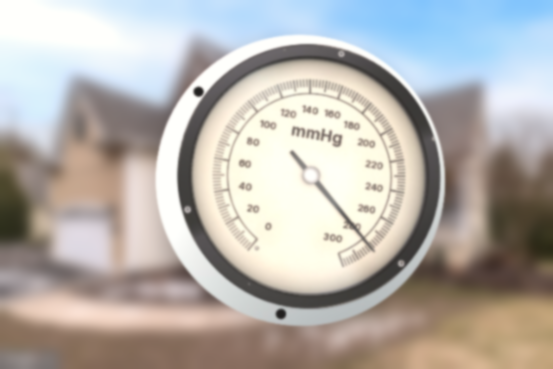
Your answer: 280 mmHg
